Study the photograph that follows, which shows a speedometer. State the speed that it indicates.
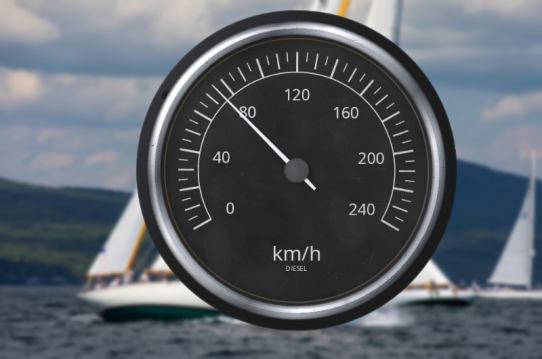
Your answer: 75 km/h
